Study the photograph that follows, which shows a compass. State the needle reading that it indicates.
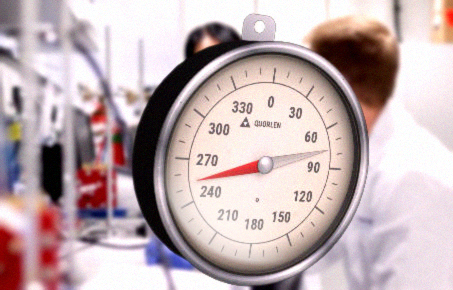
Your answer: 255 °
